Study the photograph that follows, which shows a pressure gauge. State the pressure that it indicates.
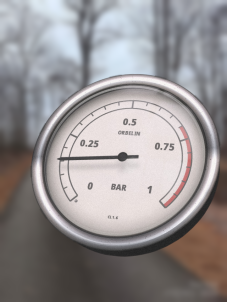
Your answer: 0.15 bar
